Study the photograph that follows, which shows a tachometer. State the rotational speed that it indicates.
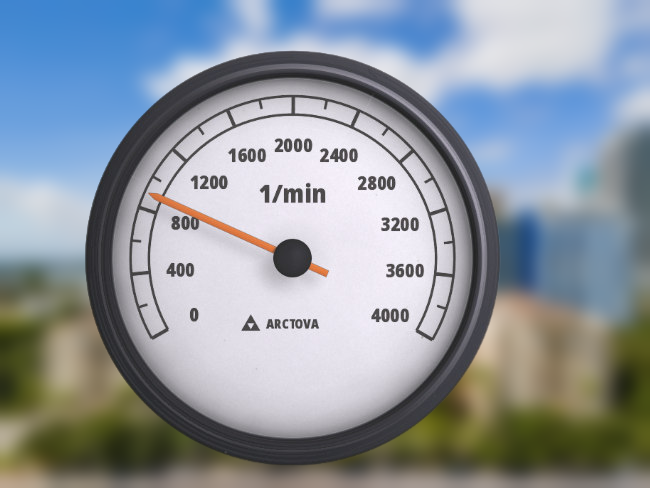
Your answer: 900 rpm
